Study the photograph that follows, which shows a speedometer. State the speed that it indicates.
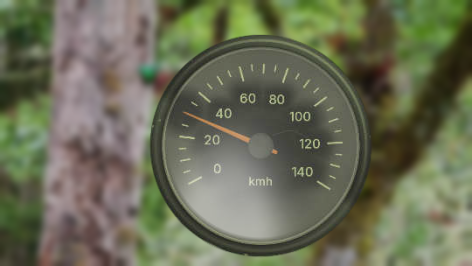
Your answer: 30 km/h
